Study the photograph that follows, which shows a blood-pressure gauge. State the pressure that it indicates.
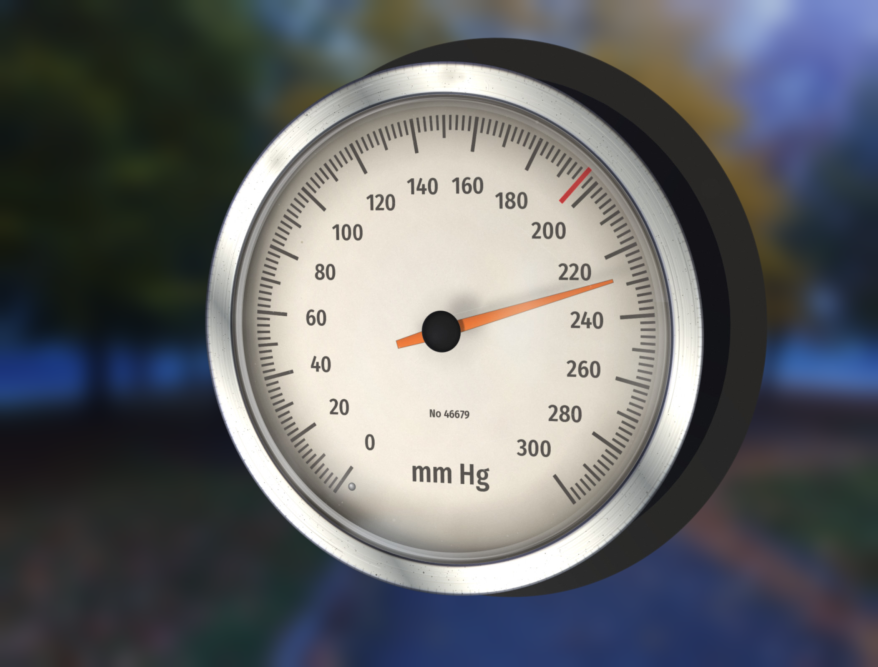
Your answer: 228 mmHg
